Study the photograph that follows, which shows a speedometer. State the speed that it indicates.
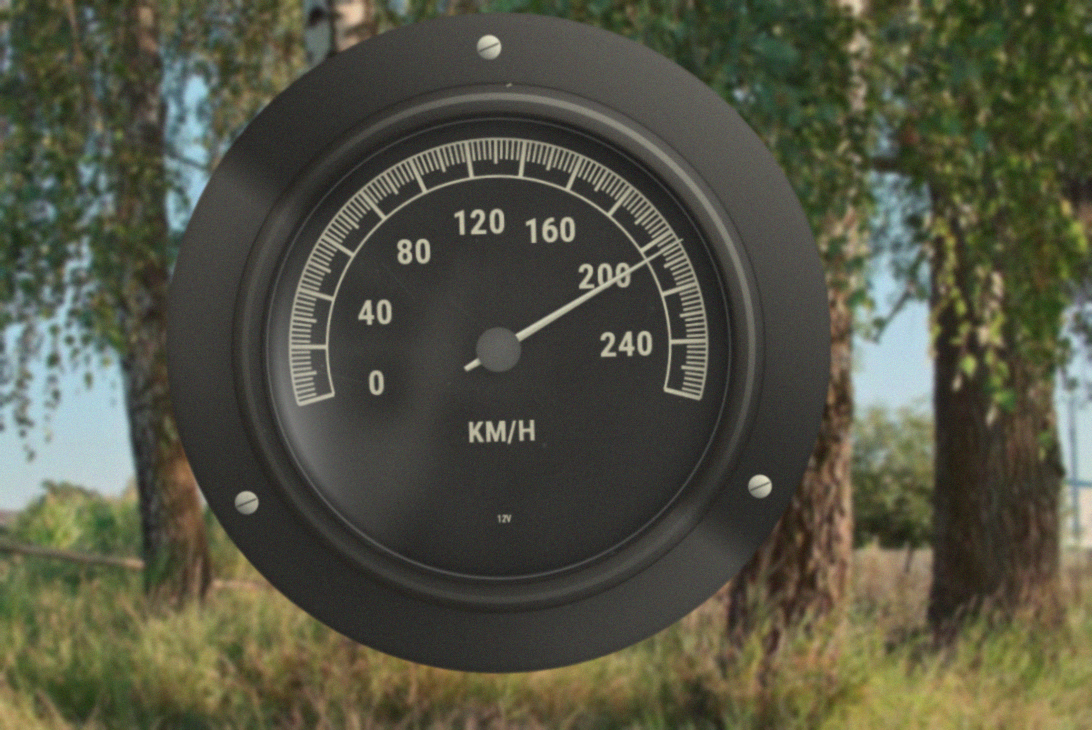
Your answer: 204 km/h
